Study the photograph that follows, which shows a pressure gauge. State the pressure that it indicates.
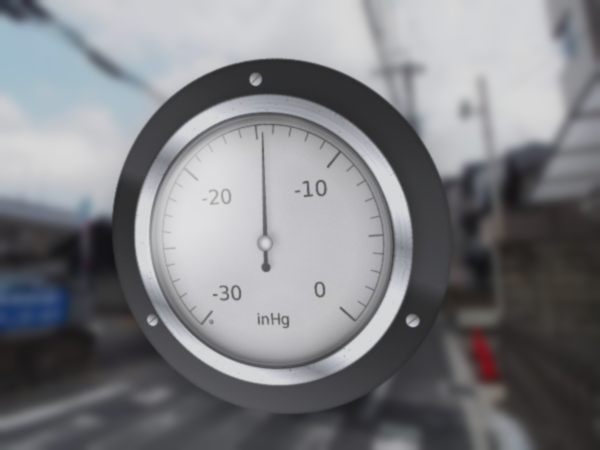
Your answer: -14.5 inHg
